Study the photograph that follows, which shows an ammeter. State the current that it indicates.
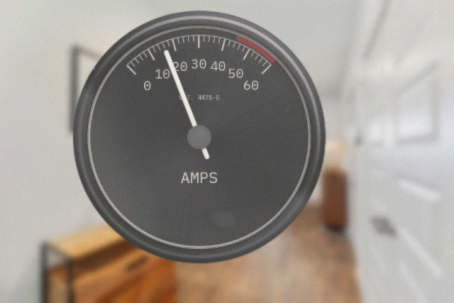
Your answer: 16 A
